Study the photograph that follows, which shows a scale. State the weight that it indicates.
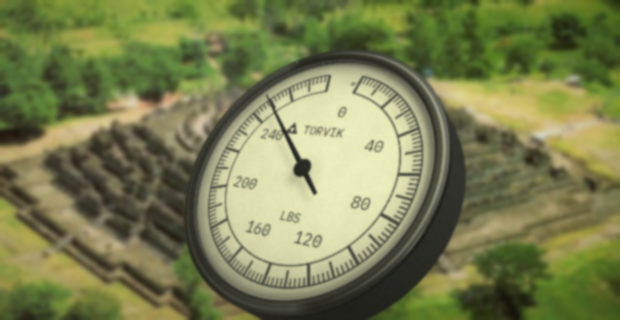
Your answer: 250 lb
